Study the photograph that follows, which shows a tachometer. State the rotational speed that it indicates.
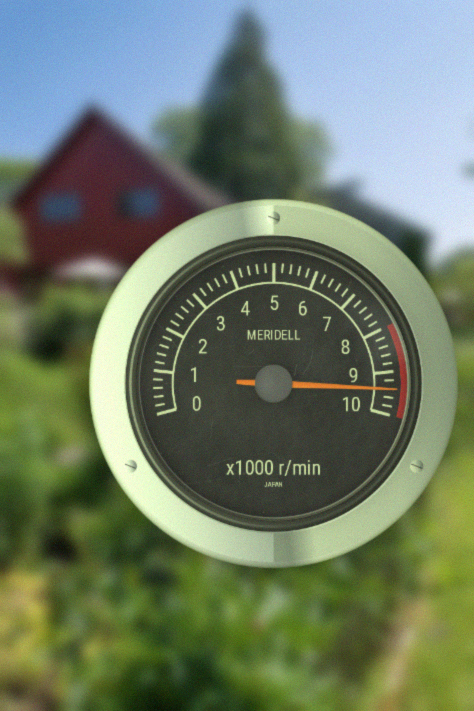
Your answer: 9400 rpm
